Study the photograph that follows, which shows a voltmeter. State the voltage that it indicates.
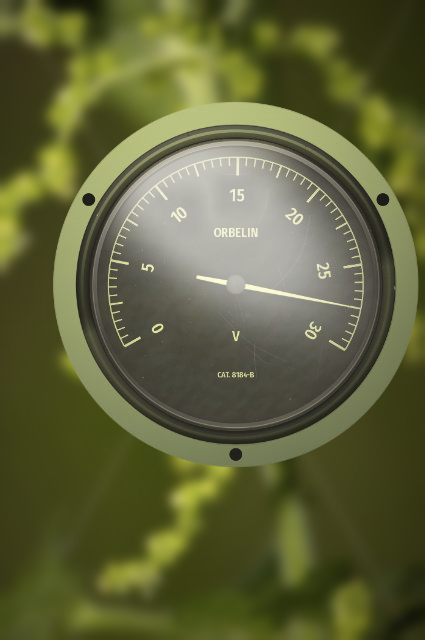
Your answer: 27.5 V
